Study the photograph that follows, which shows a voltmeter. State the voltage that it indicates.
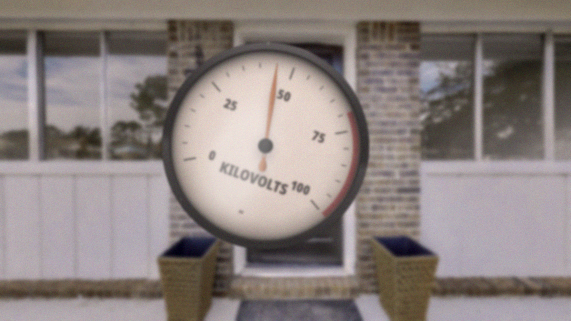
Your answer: 45 kV
